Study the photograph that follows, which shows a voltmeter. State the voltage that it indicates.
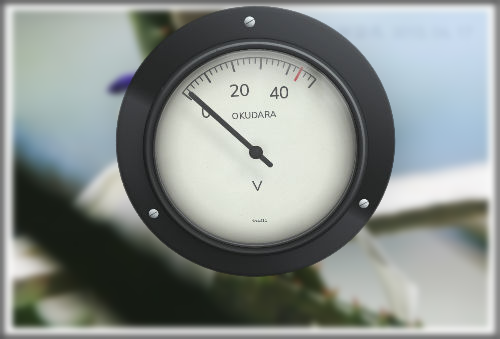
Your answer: 2 V
